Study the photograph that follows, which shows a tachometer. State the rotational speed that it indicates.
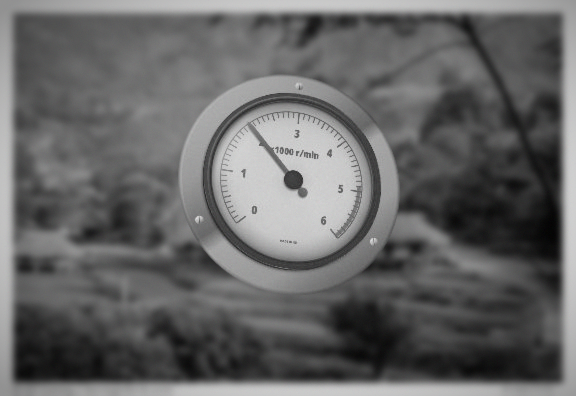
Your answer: 2000 rpm
